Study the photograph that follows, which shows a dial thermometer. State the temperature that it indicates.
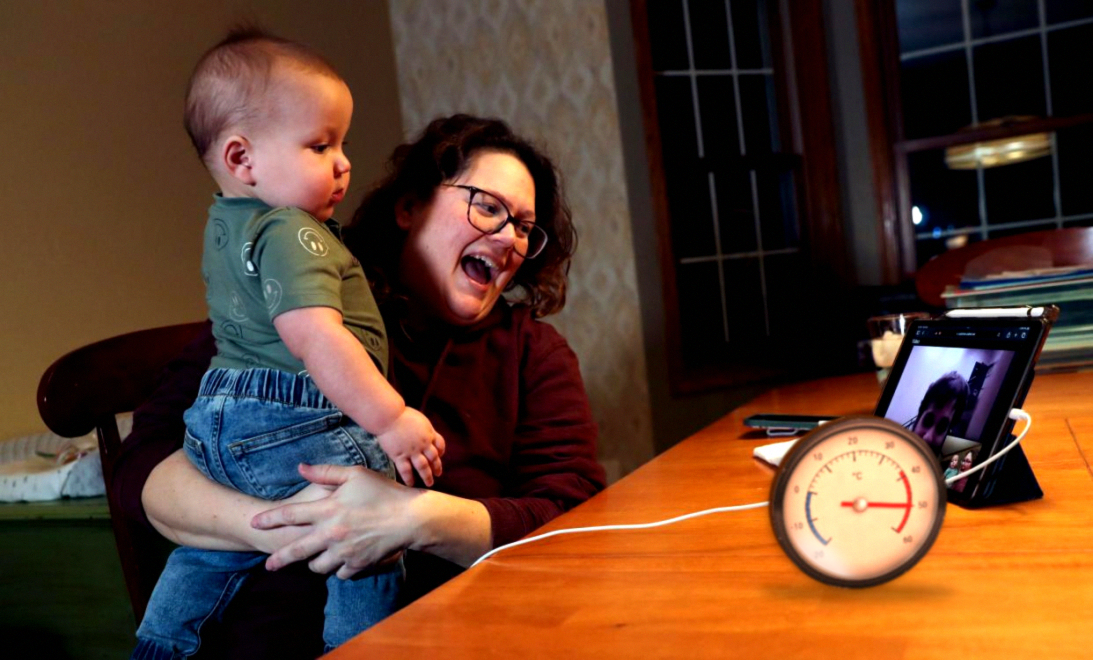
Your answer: 50 °C
